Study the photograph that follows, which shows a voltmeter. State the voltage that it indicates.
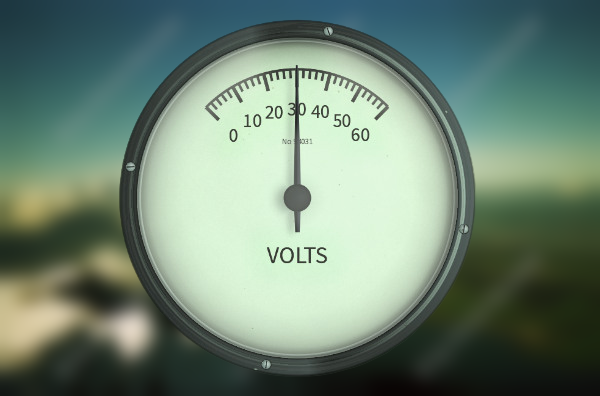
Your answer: 30 V
